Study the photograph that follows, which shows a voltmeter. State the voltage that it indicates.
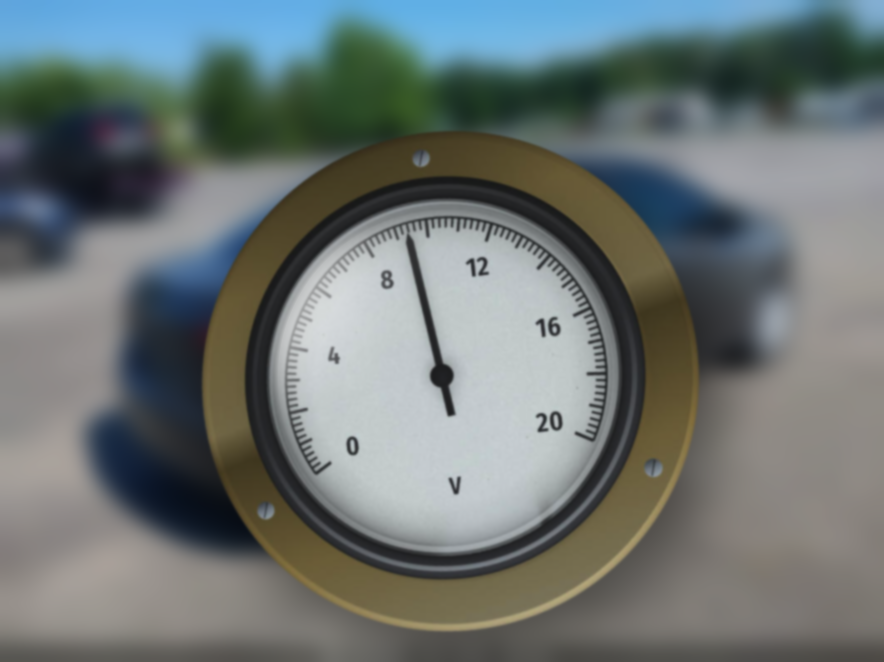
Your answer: 9.4 V
